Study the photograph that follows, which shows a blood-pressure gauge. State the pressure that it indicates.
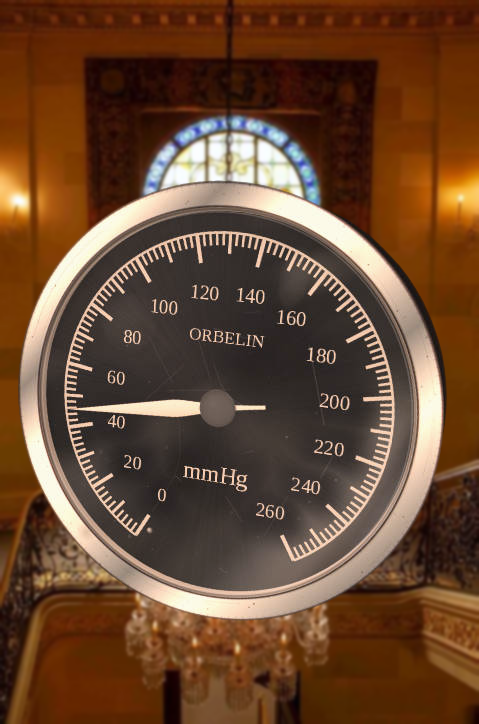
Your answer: 46 mmHg
